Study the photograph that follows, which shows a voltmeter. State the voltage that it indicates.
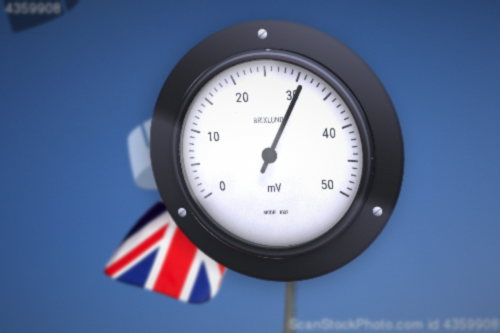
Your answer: 31 mV
